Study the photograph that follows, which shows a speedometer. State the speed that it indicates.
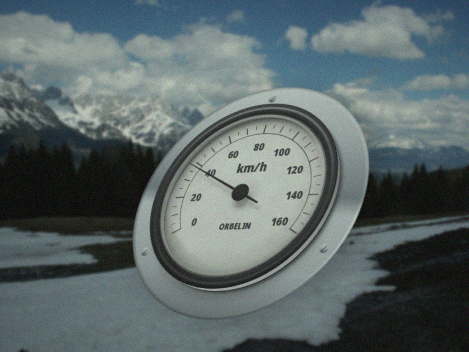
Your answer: 37.5 km/h
